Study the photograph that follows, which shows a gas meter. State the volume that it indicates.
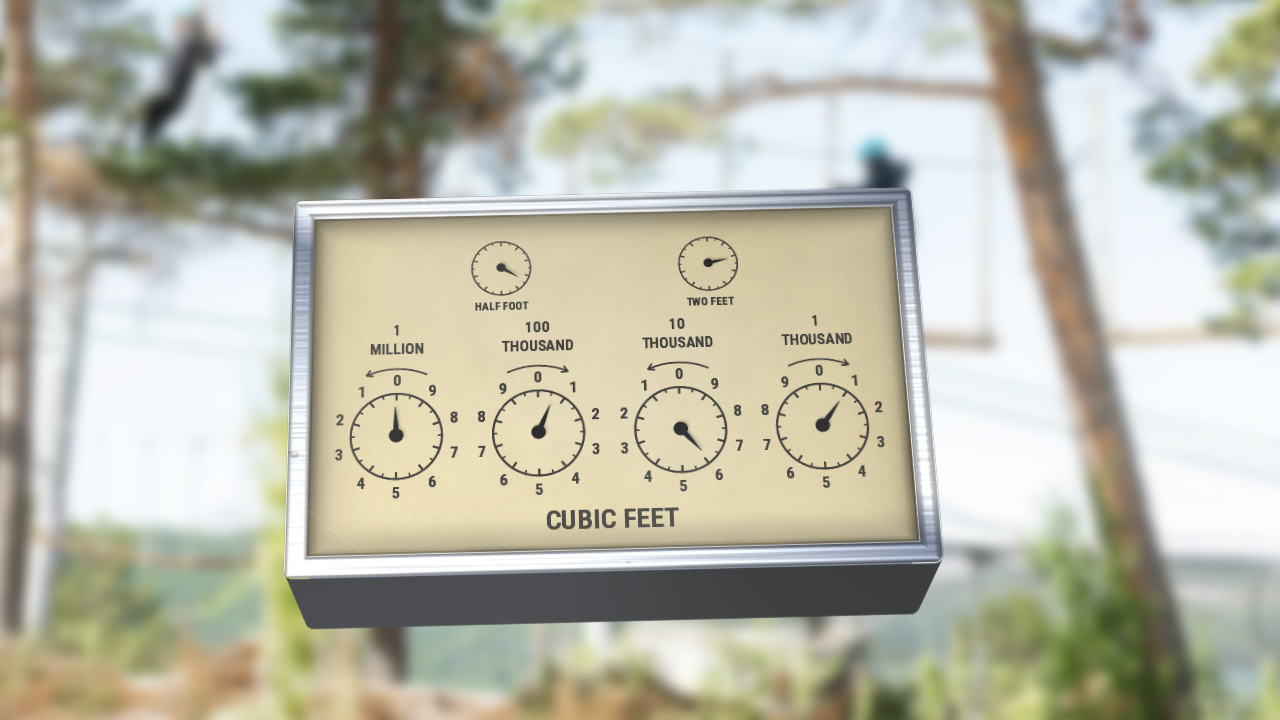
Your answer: 6100 ft³
